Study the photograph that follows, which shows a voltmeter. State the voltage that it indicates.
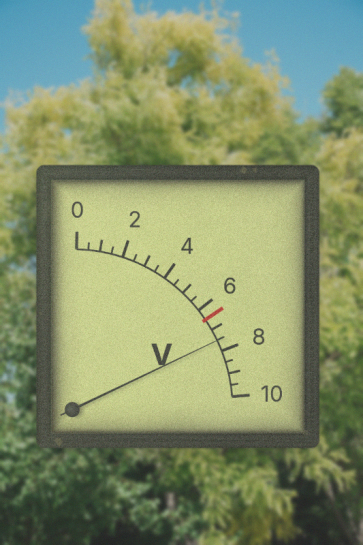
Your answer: 7.5 V
